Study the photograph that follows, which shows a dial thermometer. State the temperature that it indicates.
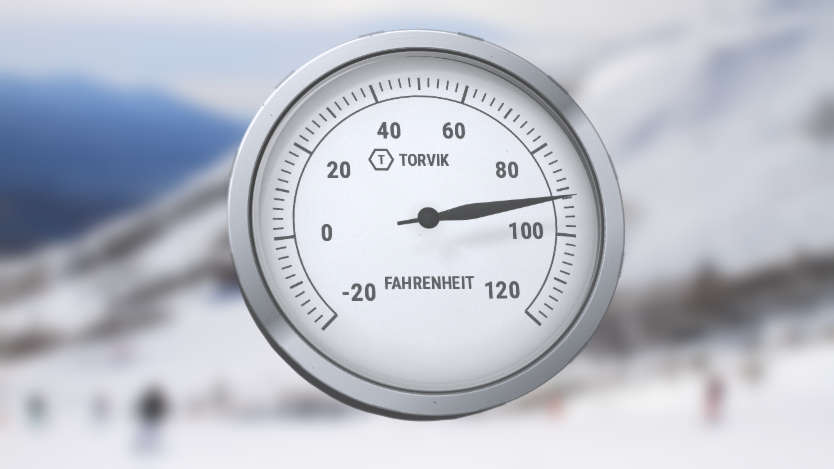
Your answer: 92 °F
